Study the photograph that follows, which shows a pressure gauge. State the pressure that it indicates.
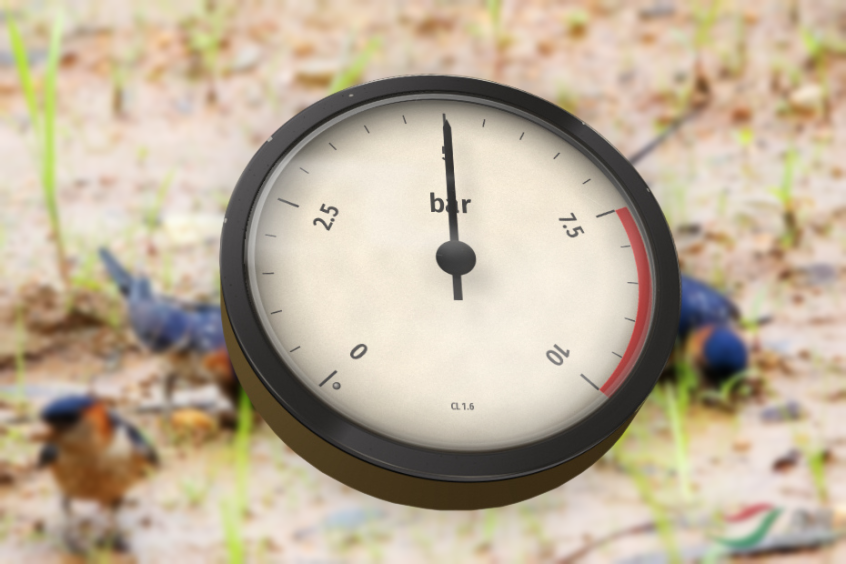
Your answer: 5 bar
